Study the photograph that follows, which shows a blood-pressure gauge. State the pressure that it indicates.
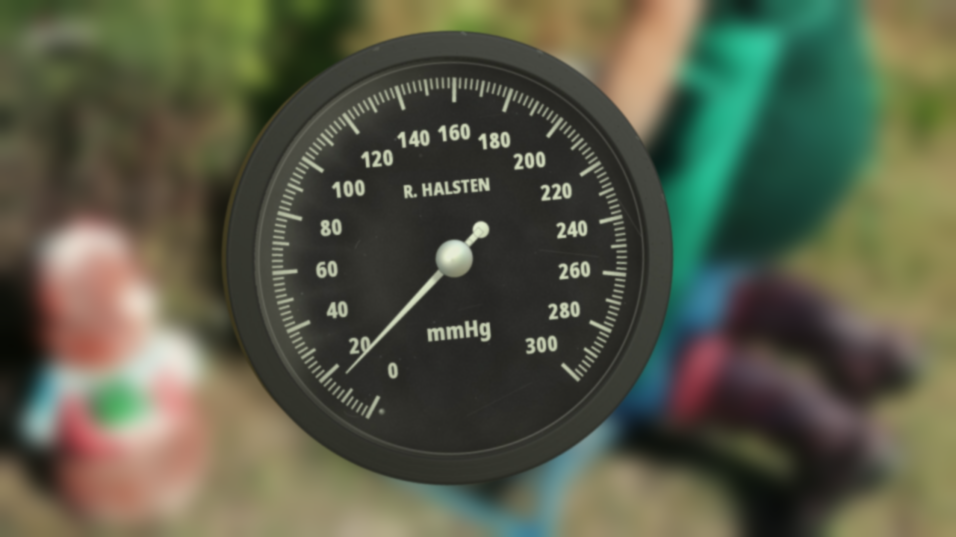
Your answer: 16 mmHg
